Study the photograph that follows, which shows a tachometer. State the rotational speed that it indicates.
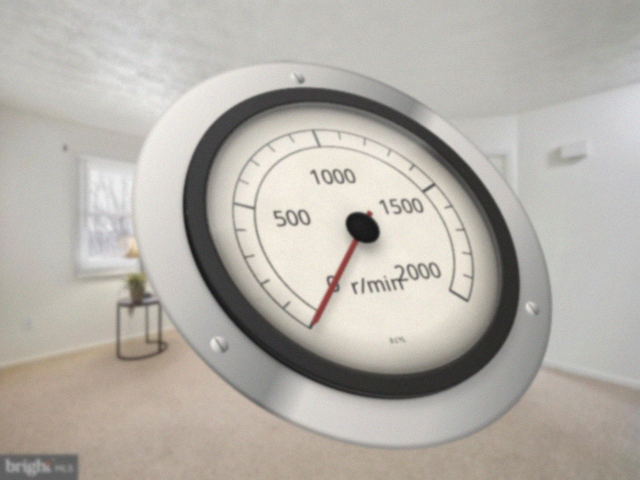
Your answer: 0 rpm
